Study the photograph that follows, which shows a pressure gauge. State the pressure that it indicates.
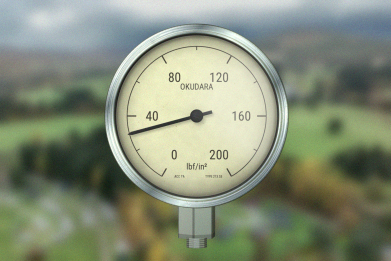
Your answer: 30 psi
